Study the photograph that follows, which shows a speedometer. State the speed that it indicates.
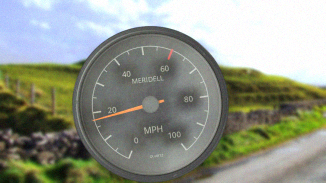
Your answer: 17.5 mph
